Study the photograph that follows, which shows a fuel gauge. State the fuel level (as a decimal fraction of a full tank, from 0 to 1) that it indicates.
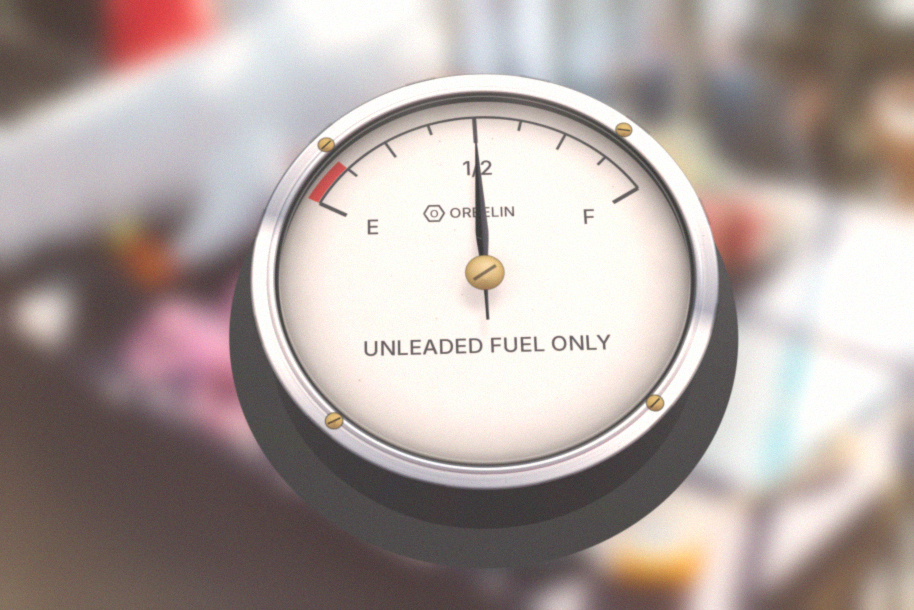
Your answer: 0.5
